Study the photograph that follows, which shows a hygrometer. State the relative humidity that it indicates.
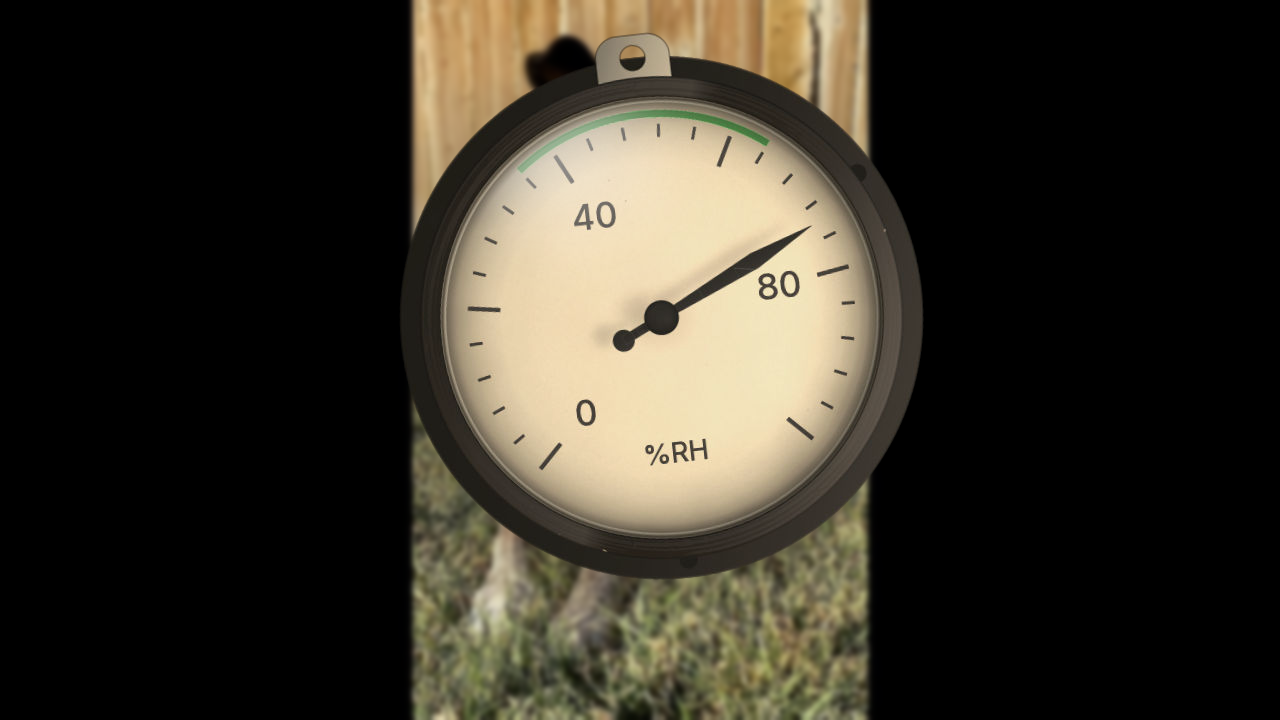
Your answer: 74 %
